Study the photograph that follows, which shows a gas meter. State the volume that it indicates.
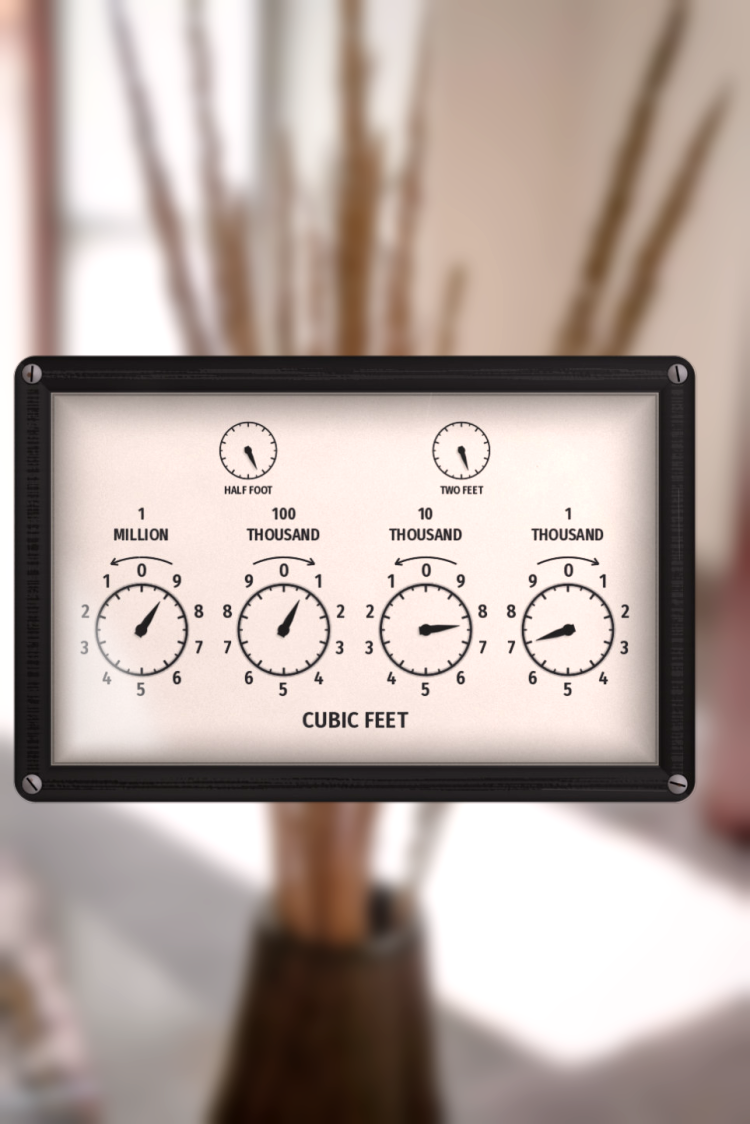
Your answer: 907700 ft³
